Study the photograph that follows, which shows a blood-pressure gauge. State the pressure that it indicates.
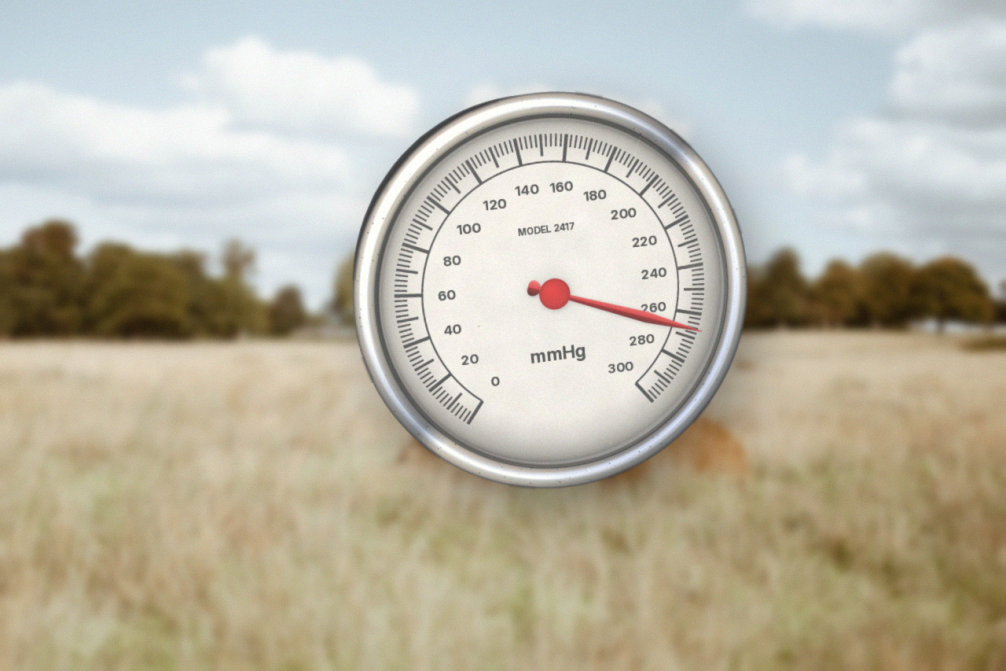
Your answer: 266 mmHg
